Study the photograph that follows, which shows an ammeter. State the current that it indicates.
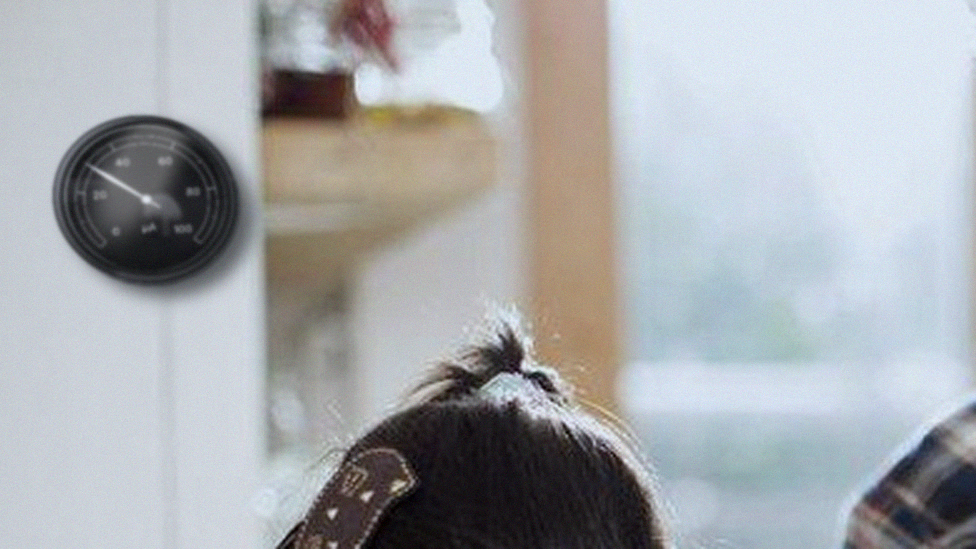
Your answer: 30 µA
